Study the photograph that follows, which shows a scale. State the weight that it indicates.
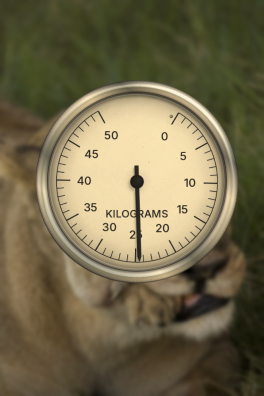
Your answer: 24.5 kg
